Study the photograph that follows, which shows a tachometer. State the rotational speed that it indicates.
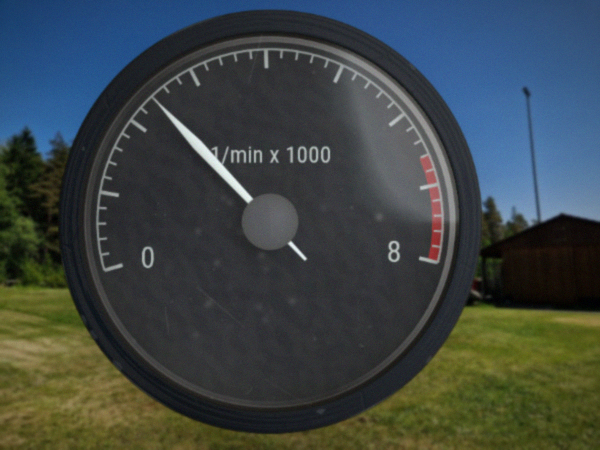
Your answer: 2400 rpm
